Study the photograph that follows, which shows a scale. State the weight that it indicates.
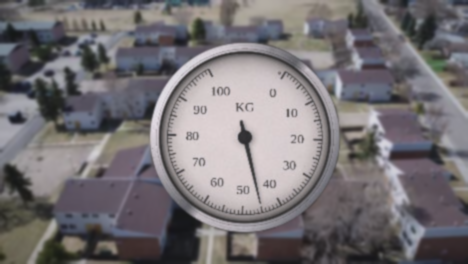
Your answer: 45 kg
